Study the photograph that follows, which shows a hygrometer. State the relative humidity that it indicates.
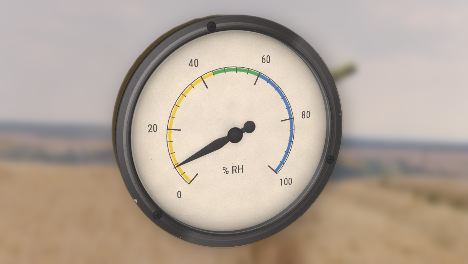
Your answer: 8 %
